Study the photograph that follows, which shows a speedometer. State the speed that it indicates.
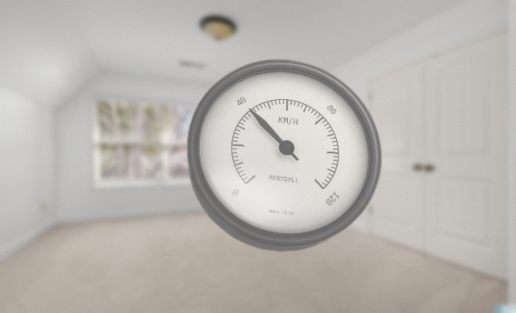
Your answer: 40 km/h
